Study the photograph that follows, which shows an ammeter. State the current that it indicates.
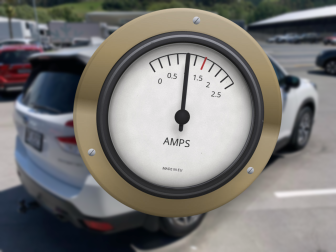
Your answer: 1 A
